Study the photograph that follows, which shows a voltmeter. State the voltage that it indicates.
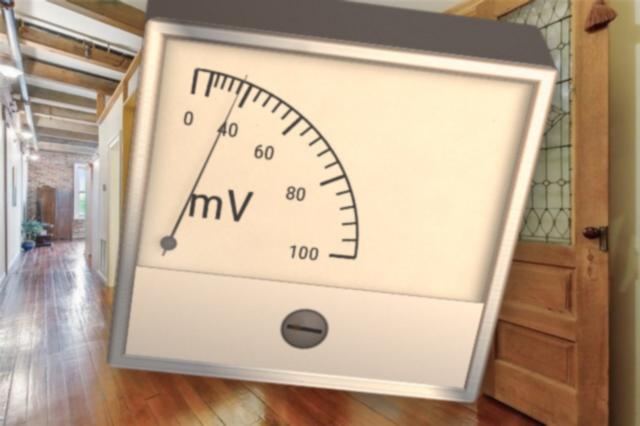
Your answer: 36 mV
